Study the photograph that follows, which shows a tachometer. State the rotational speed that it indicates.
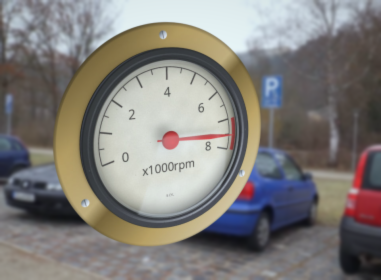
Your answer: 7500 rpm
